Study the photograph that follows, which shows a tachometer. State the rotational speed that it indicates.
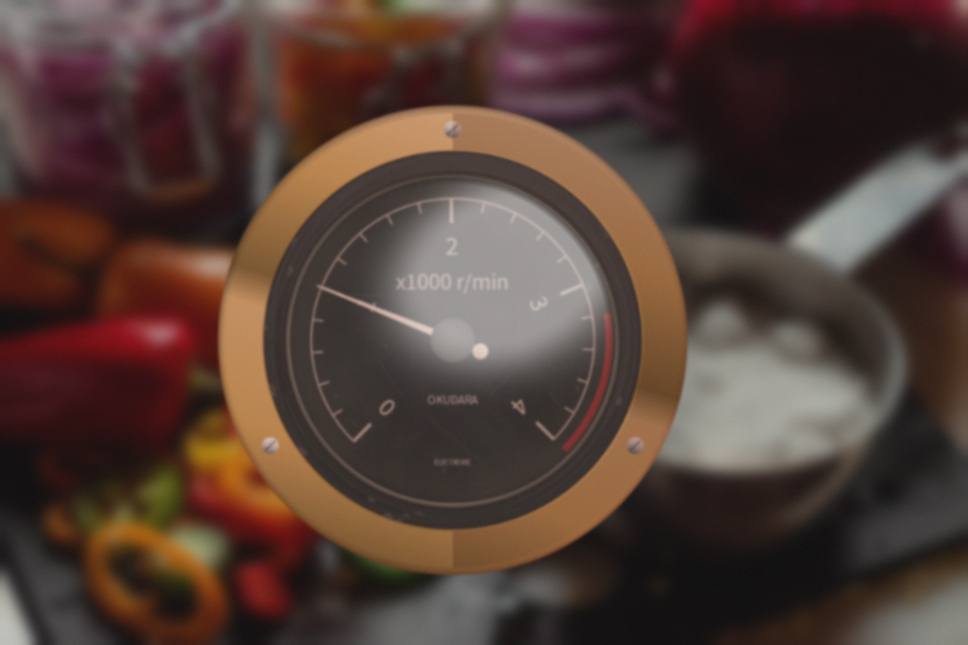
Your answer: 1000 rpm
